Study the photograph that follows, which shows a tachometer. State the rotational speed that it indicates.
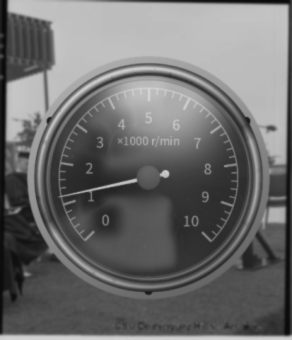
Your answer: 1200 rpm
